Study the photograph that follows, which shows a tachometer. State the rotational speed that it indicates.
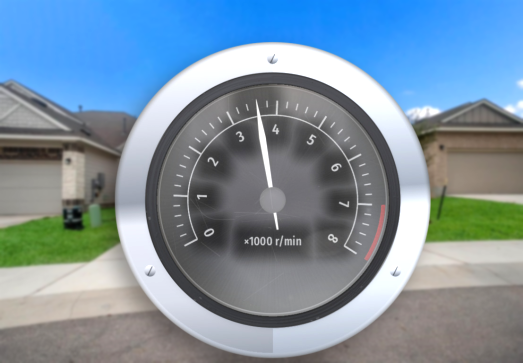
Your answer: 3600 rpm
